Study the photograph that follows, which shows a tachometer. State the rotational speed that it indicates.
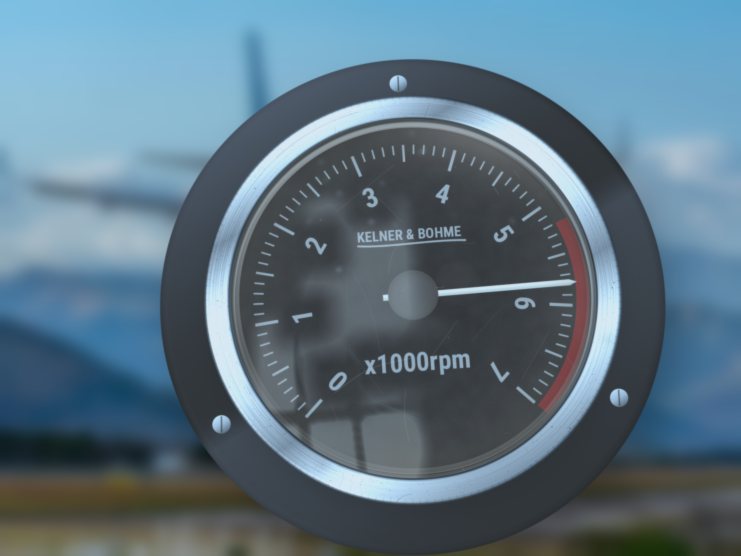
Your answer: 5800 rpm
